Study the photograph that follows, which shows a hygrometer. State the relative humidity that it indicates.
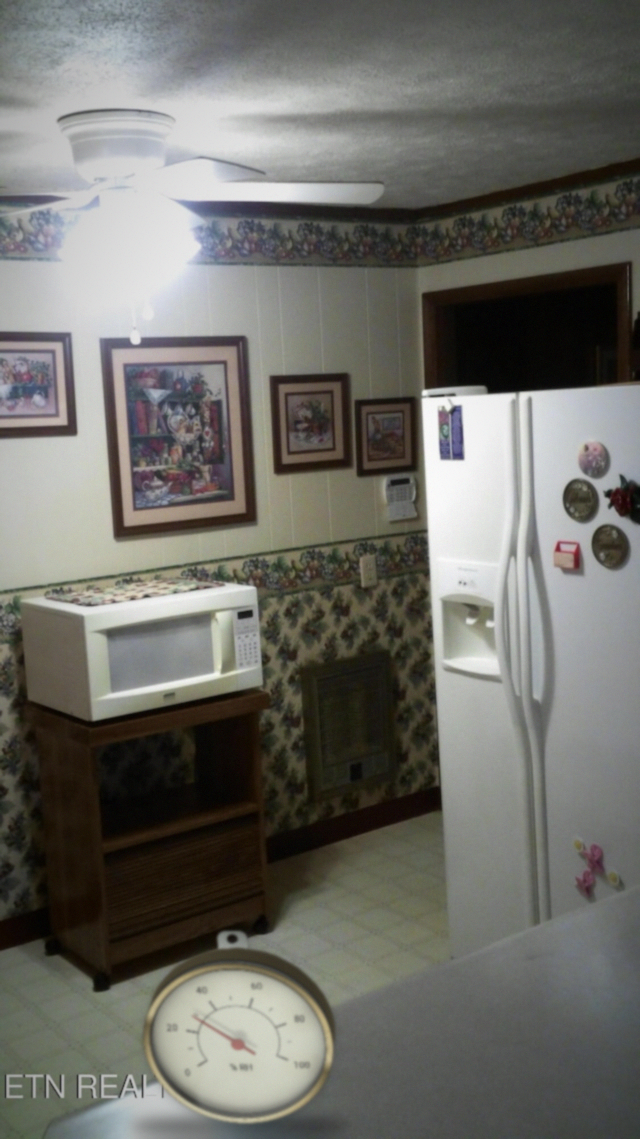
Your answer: 30 %
